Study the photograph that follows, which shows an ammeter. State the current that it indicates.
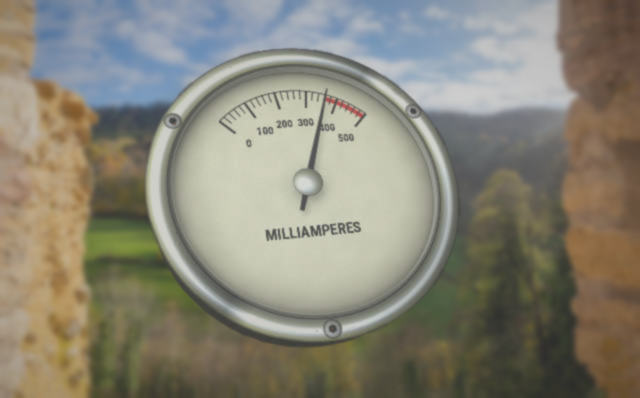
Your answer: 360 mA
